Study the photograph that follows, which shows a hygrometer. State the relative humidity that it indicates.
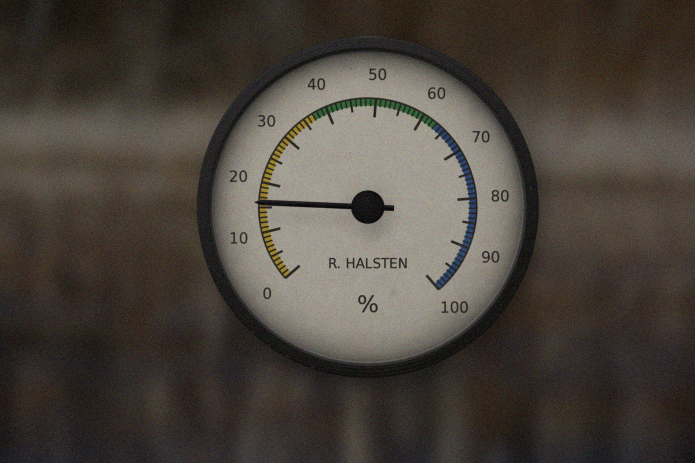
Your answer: 16 %
